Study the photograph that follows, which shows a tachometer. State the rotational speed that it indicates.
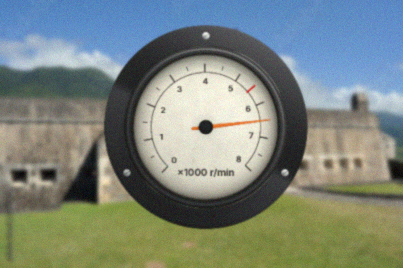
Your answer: 6500 rpm
